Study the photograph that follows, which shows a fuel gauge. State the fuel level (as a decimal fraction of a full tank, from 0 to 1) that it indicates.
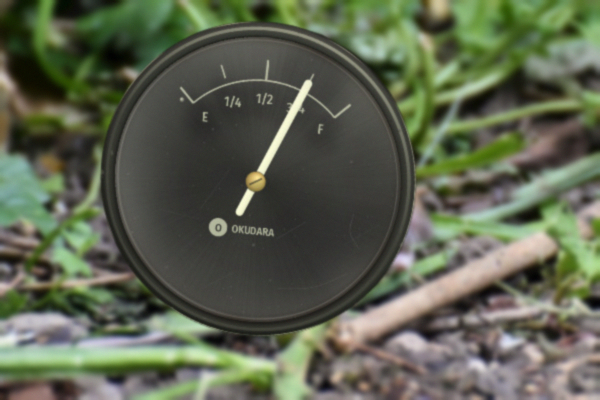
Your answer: 0.75
